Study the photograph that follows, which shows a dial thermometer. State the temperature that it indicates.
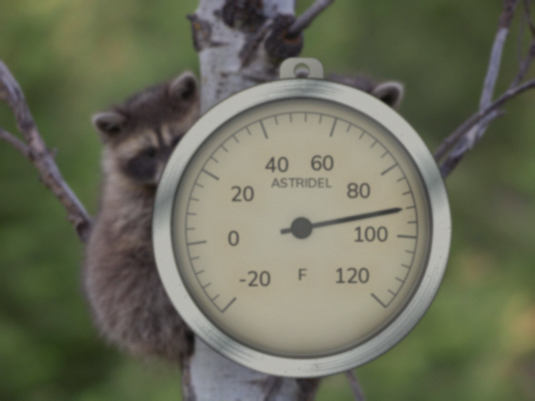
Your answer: 92 °F
